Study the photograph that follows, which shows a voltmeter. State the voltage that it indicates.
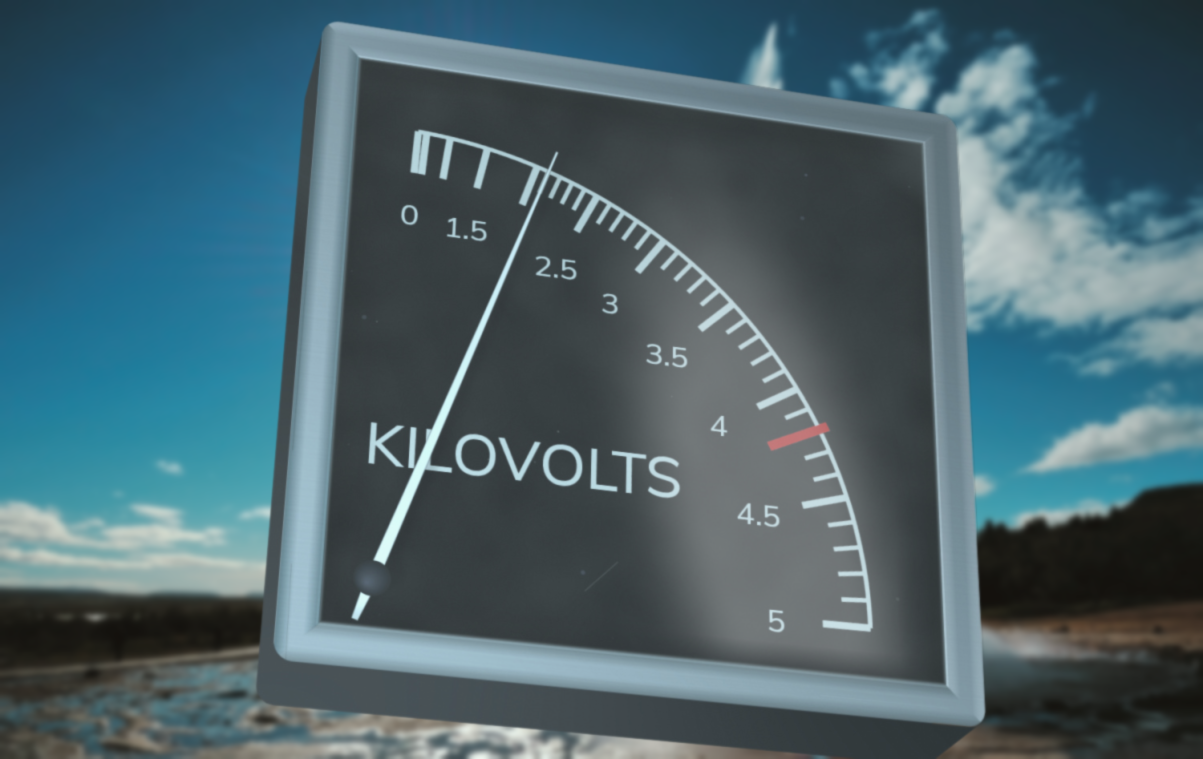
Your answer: 2.1 kV
